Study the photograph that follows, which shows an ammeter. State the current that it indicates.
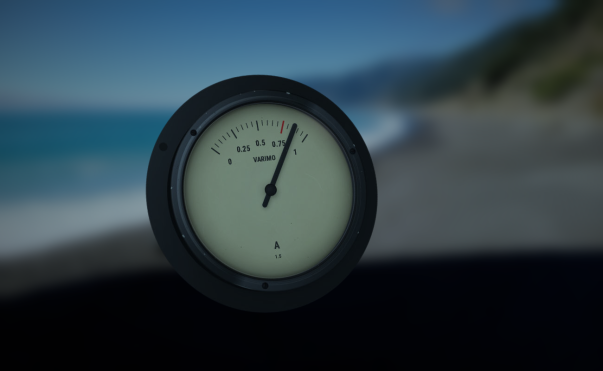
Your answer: 0.85 A
